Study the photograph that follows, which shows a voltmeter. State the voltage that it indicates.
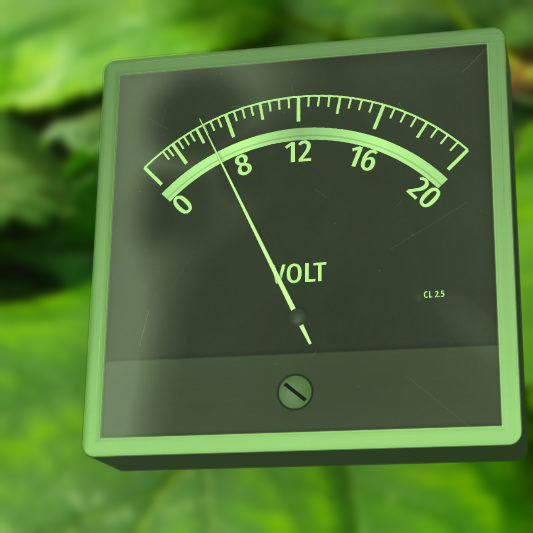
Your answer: 6.5 V
